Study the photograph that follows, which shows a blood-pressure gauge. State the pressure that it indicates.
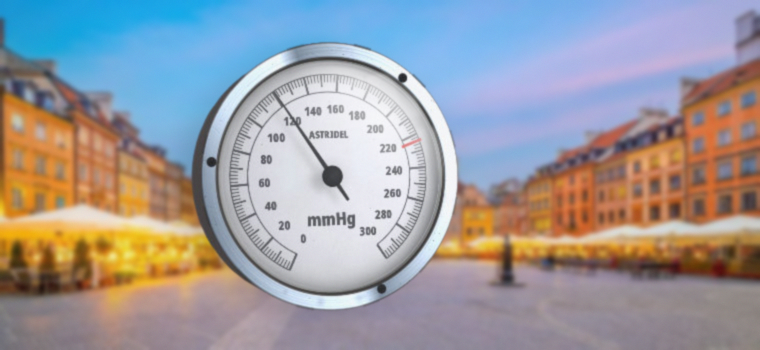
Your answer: 120 mmHg
